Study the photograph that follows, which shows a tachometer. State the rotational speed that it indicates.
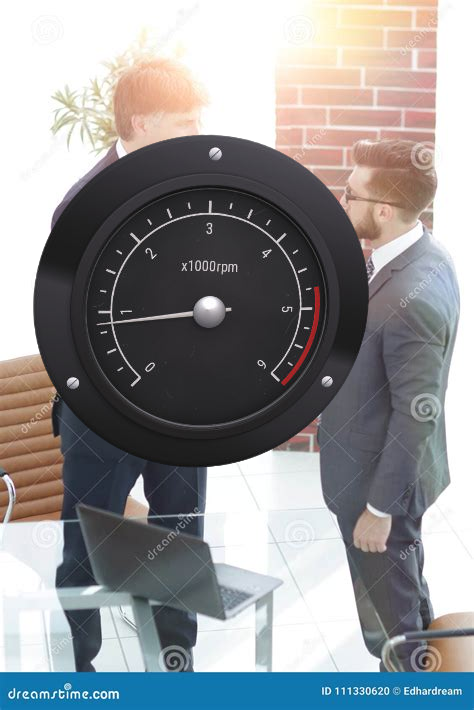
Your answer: 875 rpm
